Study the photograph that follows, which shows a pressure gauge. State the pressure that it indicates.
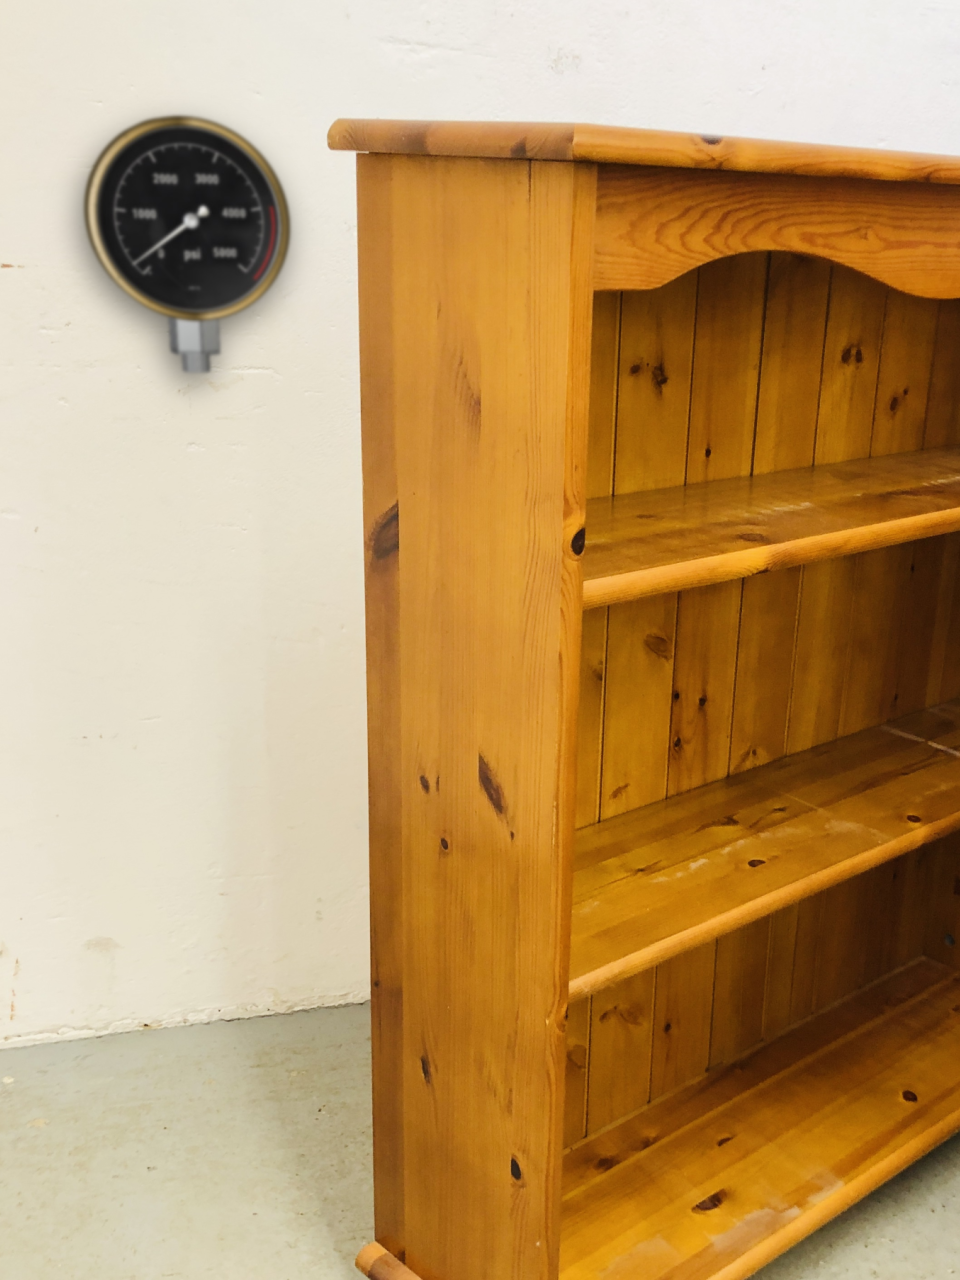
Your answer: 200 psi
